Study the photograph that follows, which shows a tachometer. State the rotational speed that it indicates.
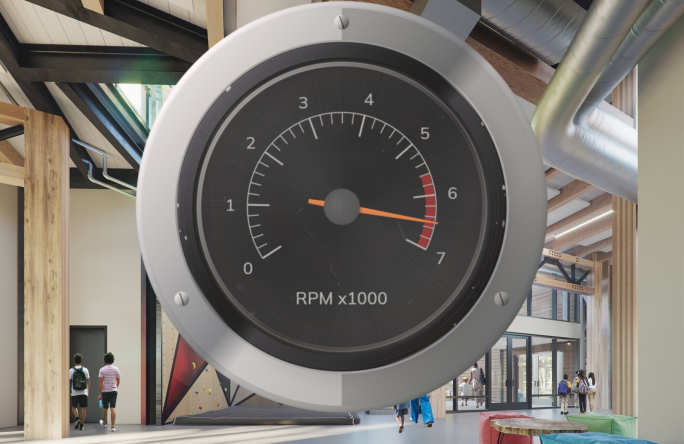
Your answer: 6500 rpm
